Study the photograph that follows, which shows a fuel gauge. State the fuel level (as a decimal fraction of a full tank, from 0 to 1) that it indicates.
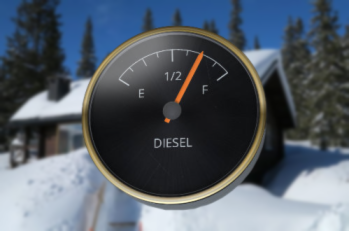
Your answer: 0.75
